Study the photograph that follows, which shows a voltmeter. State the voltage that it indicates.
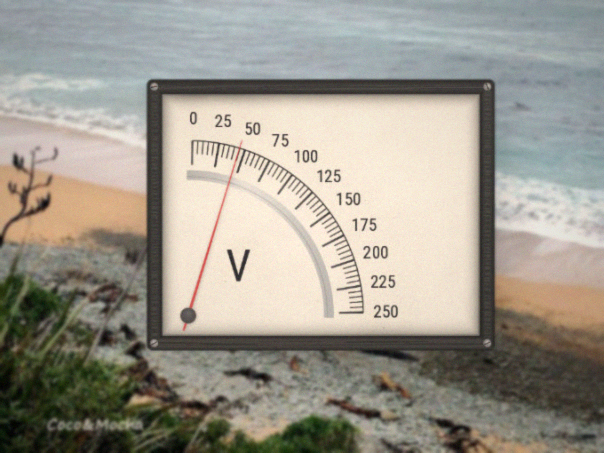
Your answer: 45 V
